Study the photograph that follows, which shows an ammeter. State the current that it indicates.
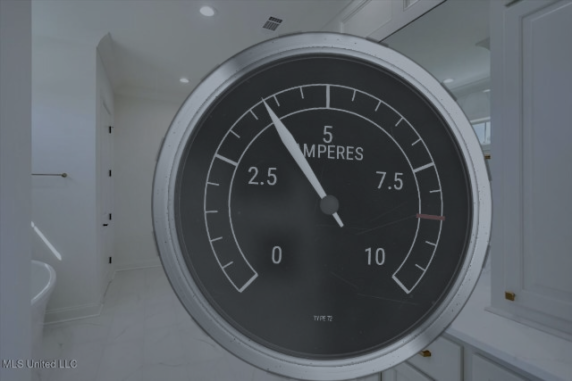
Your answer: 3.75 A
